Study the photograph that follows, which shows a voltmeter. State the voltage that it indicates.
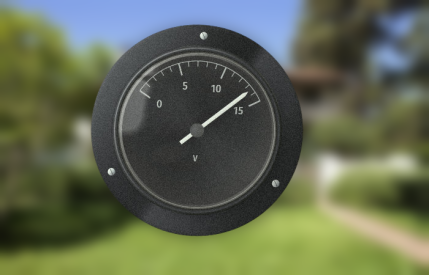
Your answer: 13.5 V
